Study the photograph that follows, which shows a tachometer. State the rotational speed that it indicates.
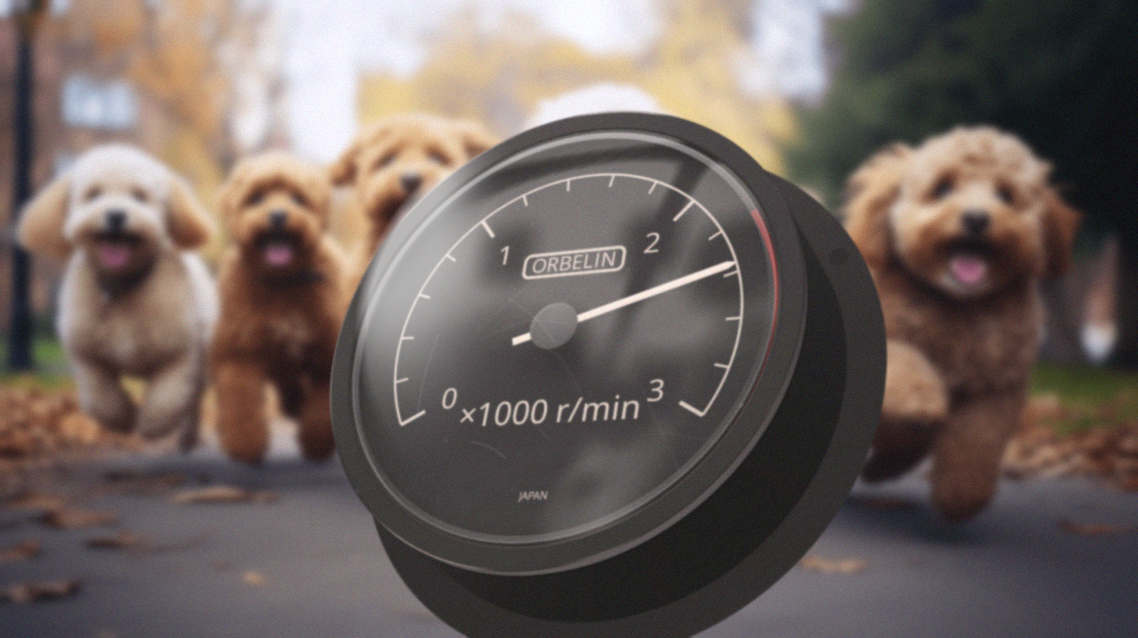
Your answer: 2400 rpm
